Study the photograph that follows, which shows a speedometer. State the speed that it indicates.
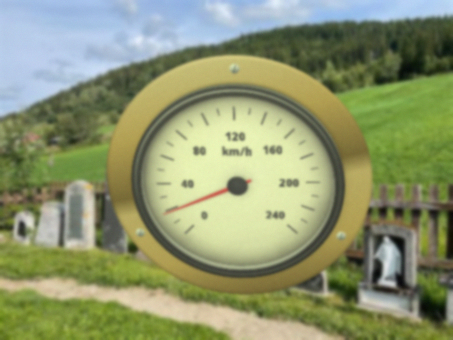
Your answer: 20 km/h
